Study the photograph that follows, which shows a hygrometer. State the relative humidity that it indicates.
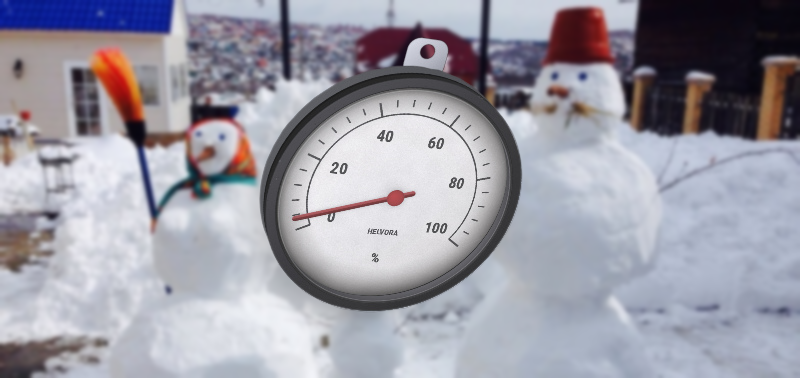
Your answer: 4 %
